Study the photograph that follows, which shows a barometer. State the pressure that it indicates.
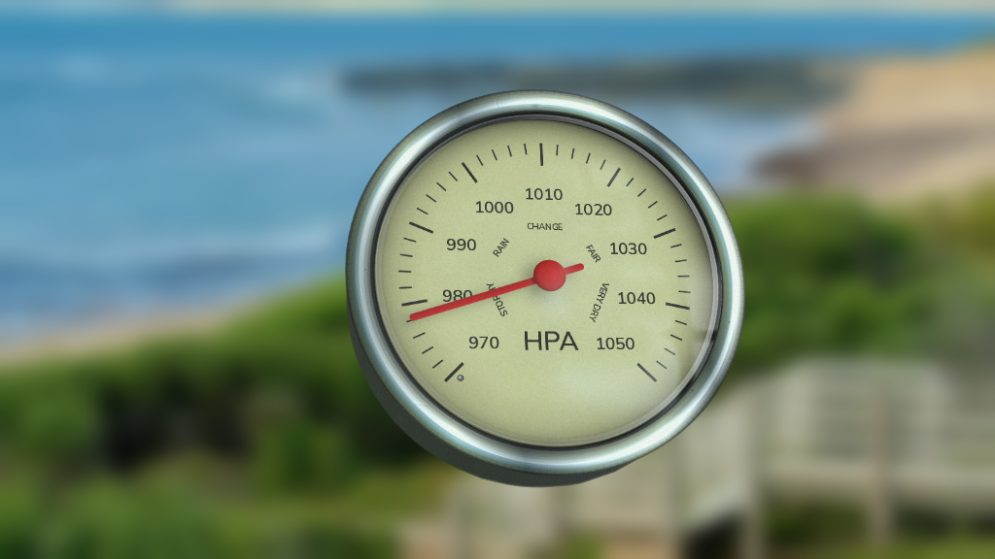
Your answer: 978 hPa
